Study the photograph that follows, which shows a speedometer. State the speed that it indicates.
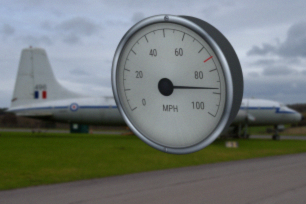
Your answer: 87.5 mph
